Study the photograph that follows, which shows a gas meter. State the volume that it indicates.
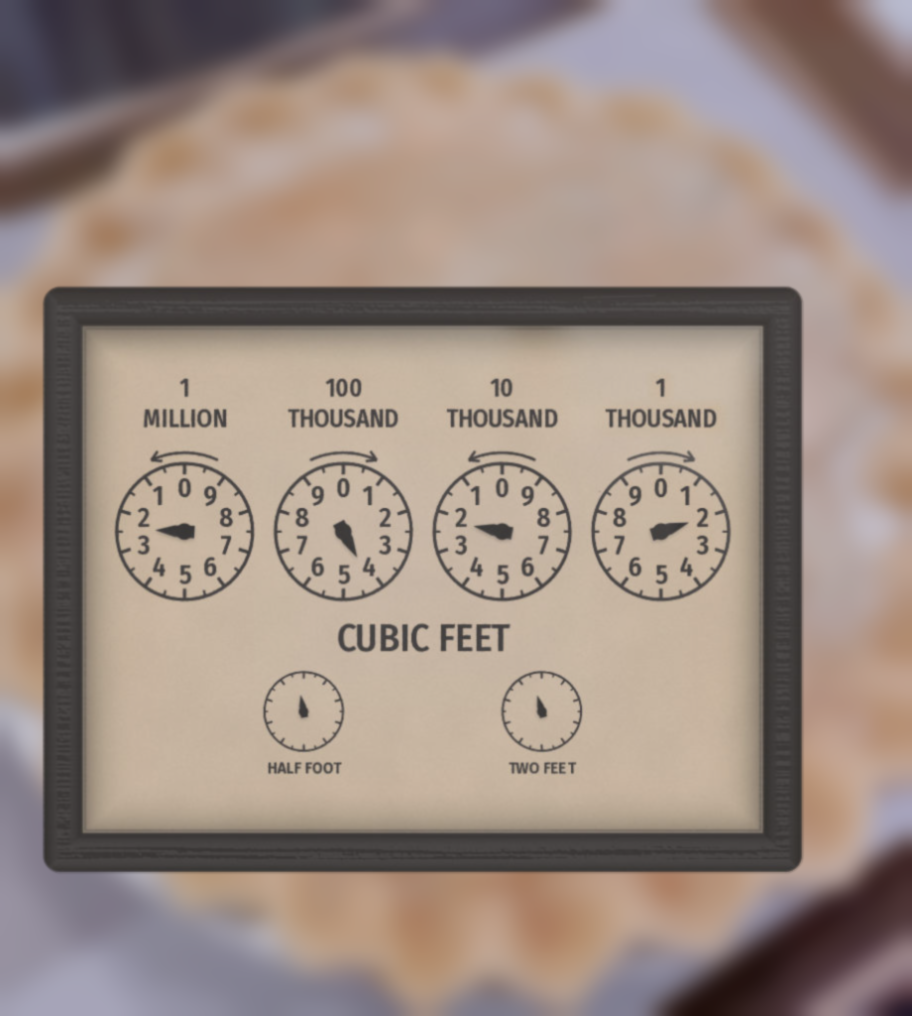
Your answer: 242200 ft³
